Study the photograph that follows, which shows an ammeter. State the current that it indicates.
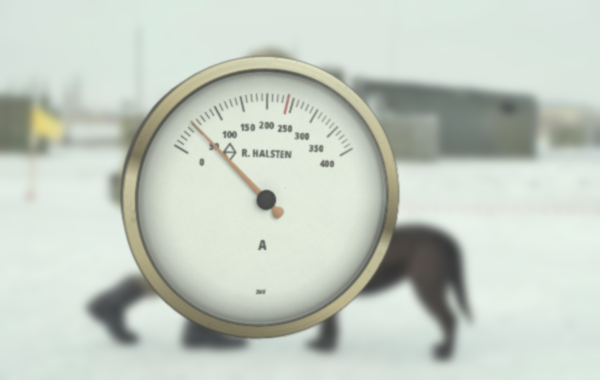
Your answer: 50 A
